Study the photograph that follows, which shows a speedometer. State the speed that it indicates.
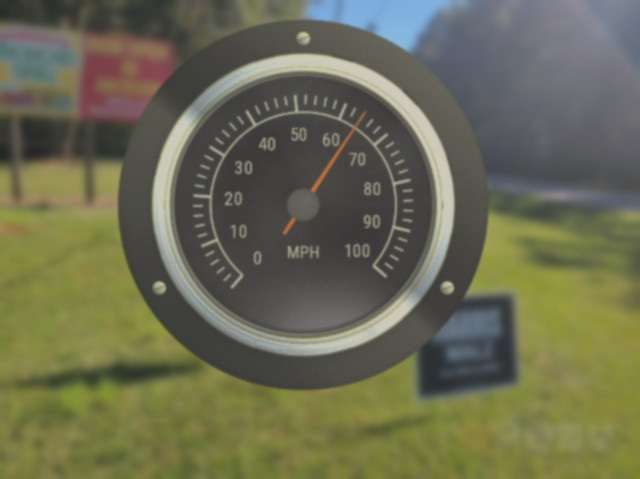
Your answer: 64 mph
